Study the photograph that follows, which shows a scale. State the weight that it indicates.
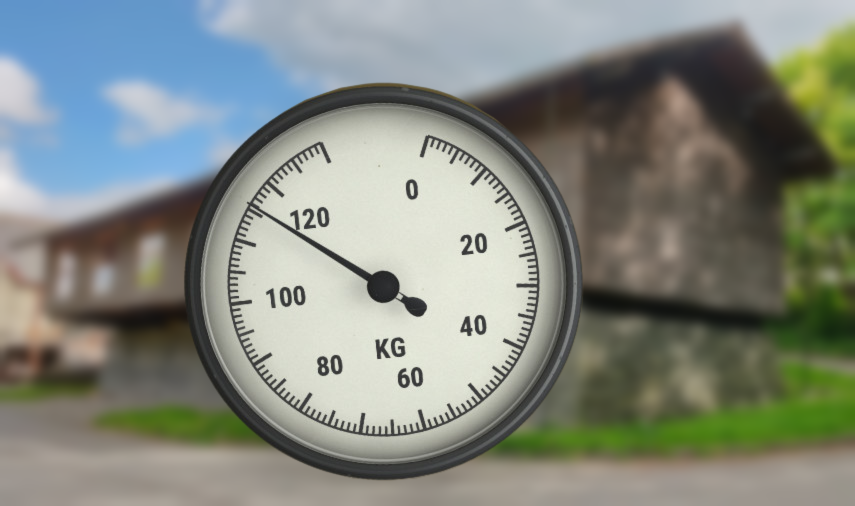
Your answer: 116 kg
